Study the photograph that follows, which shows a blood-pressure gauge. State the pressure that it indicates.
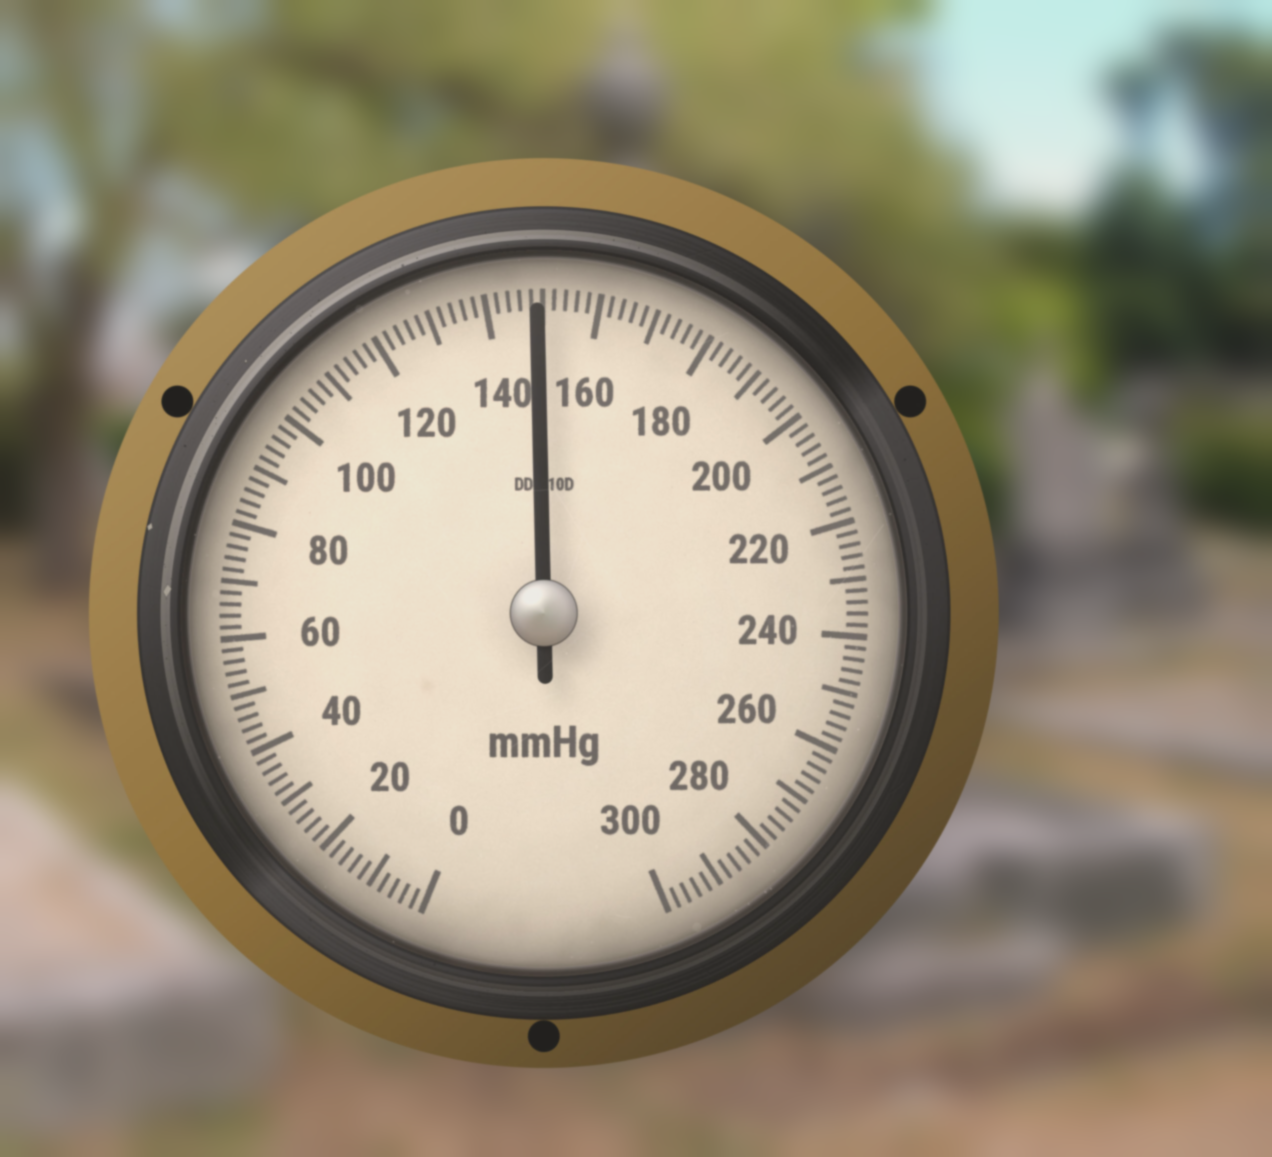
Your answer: 149 mmHg
